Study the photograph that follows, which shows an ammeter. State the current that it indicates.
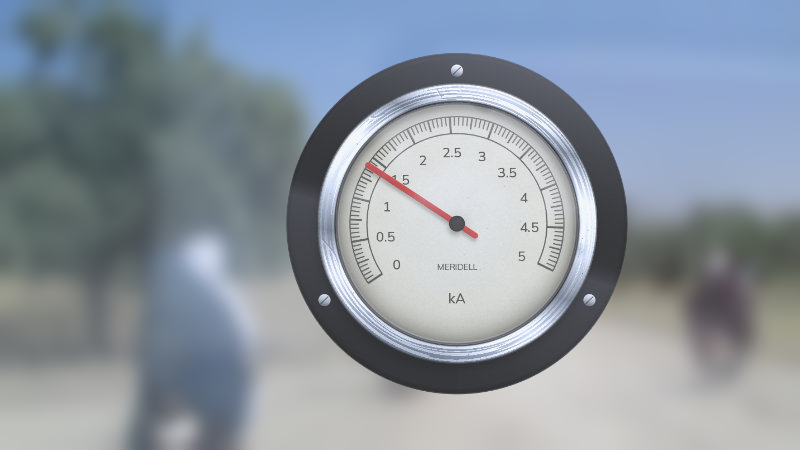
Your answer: 1.4 kA
